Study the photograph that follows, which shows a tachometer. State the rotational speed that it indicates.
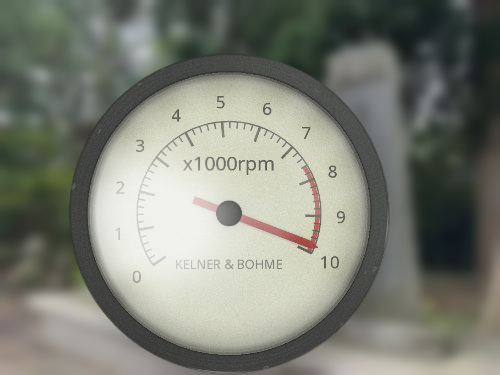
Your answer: 9800 rpm
